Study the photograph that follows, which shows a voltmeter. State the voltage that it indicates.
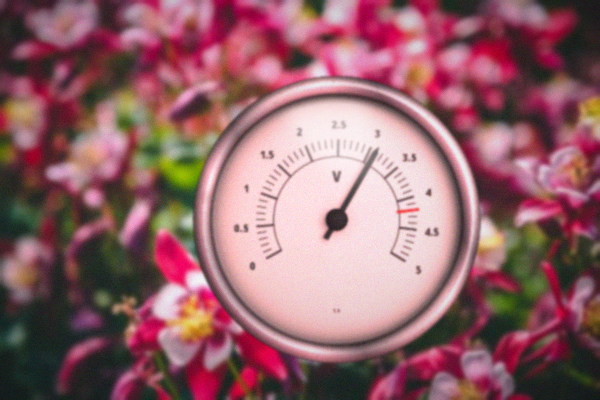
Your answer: 3.1 V
